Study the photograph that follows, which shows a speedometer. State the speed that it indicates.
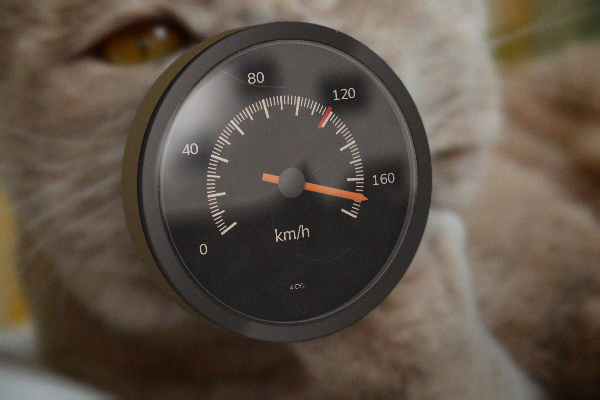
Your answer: 170 km/h
